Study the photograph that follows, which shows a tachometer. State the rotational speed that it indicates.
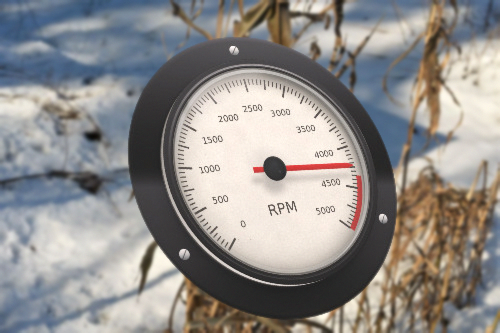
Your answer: 4250 rpm
